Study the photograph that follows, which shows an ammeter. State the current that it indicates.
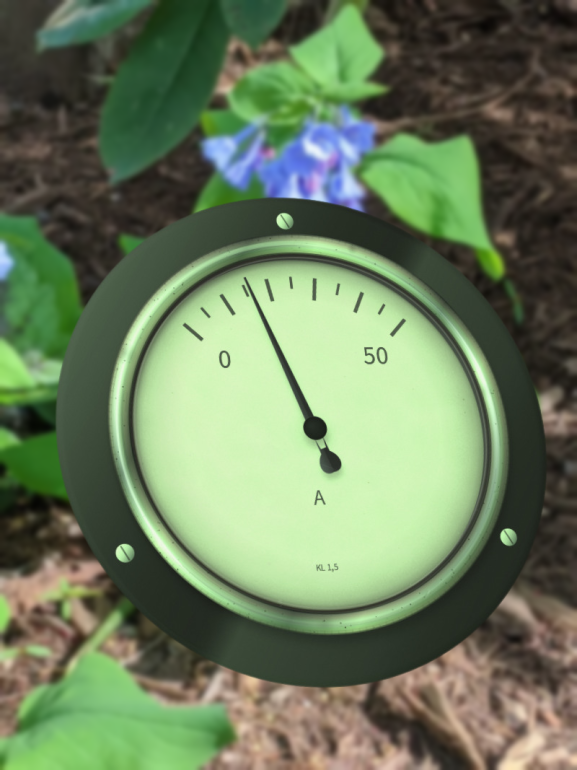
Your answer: 15 A
